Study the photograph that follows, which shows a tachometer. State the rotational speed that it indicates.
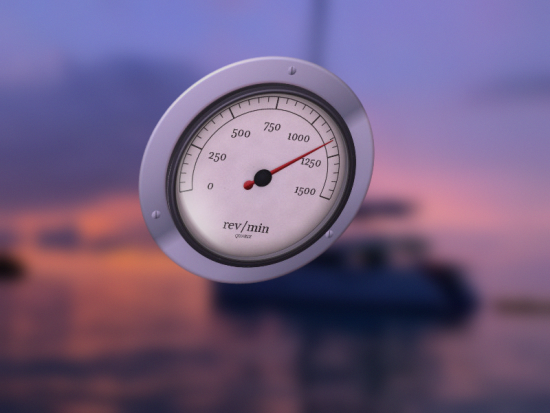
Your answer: 1150 rpm
